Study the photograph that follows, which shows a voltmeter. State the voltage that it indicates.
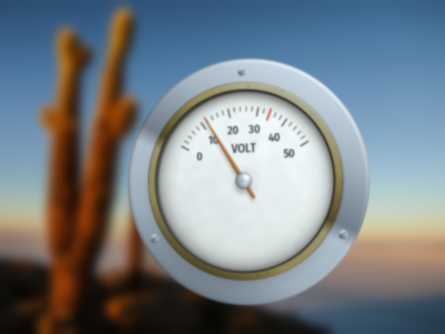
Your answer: 12 V
